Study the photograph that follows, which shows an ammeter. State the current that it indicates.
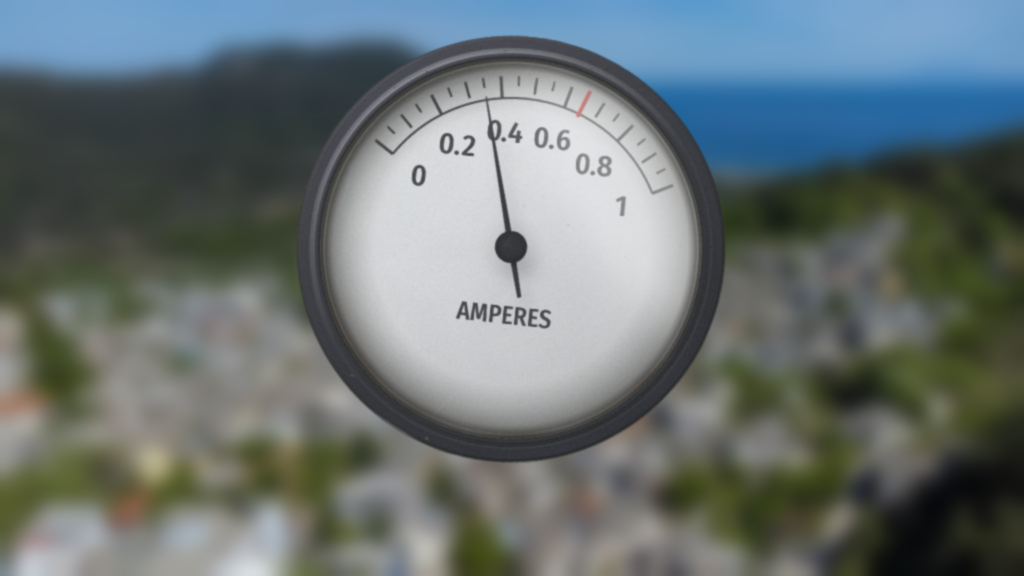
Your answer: 0.35 A
